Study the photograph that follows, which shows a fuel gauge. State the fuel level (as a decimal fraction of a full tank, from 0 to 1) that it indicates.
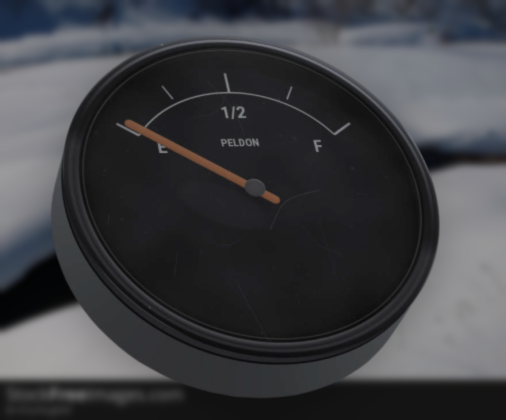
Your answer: 0
